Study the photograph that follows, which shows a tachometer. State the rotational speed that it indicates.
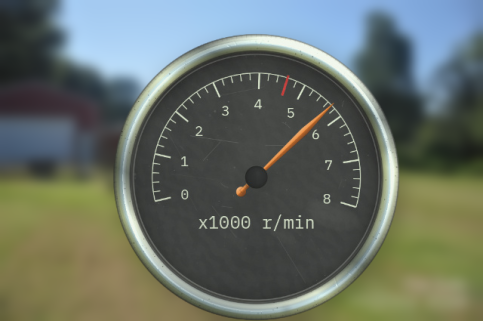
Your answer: 5700 rpm
